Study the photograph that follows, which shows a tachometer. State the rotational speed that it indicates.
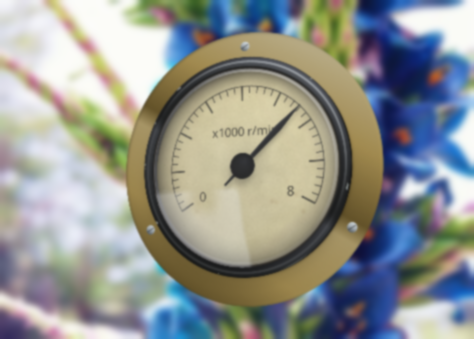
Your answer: 5600 rpm
